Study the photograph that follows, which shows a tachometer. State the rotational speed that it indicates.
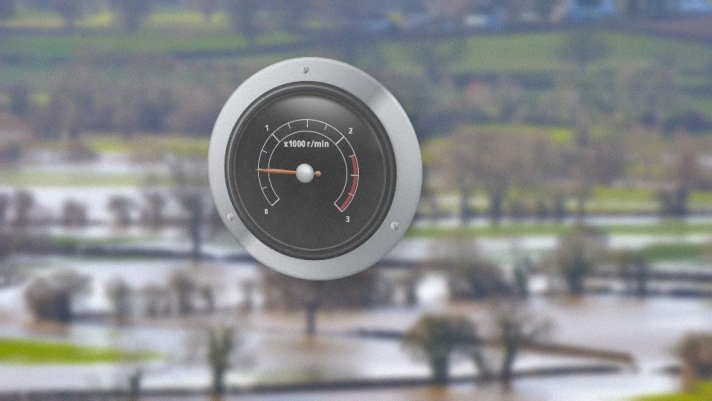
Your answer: 500 rpm
